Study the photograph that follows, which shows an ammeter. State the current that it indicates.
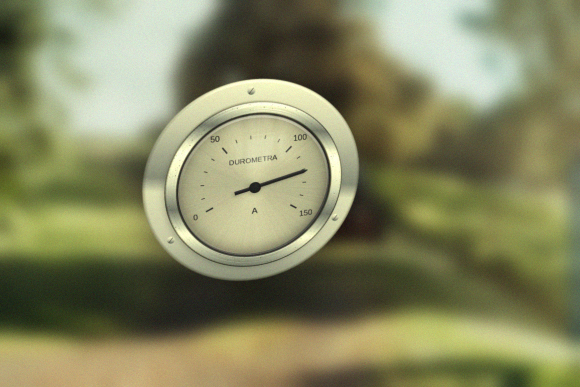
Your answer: 120 A
